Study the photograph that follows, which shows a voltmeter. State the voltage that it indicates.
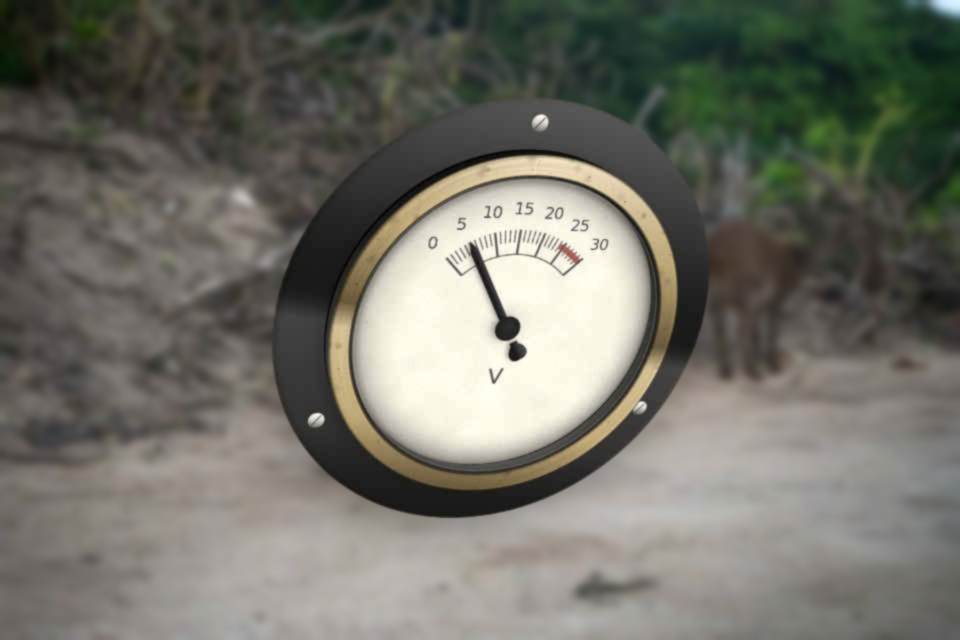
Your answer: 5 V
